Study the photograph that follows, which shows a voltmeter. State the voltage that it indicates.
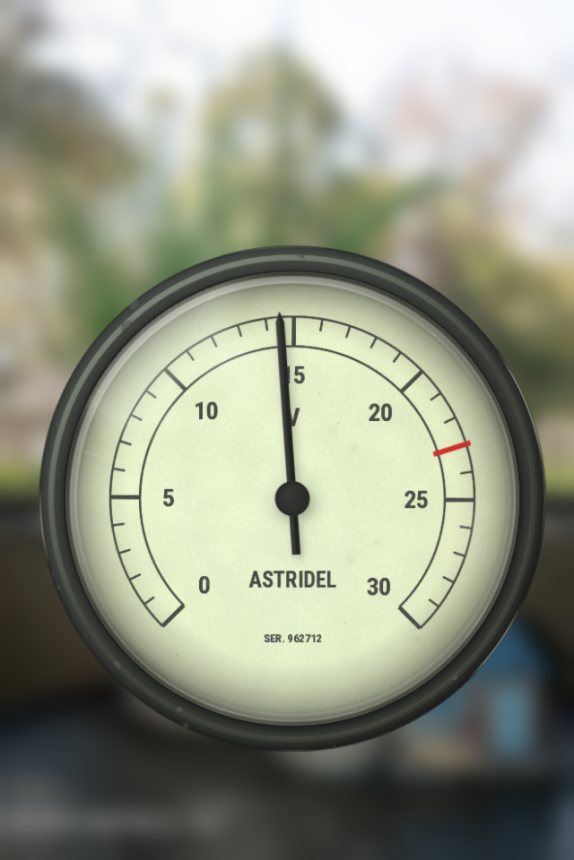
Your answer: 14.5 V
